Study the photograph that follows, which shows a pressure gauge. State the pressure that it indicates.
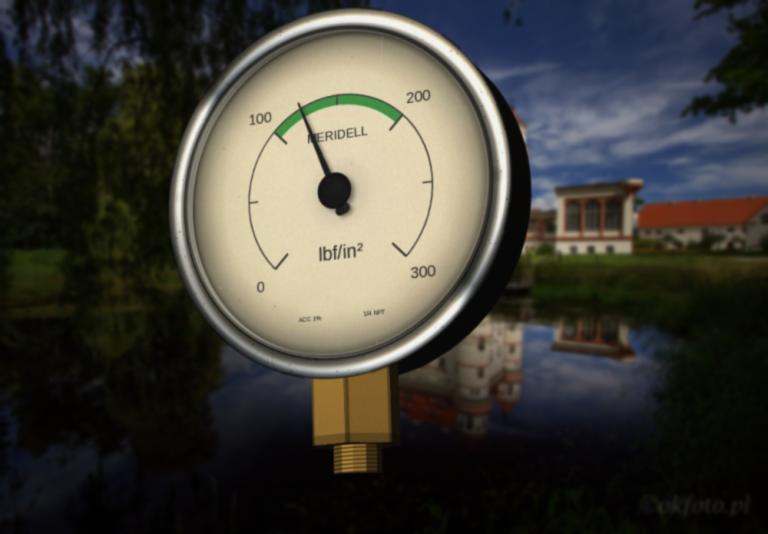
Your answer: 125 psi
